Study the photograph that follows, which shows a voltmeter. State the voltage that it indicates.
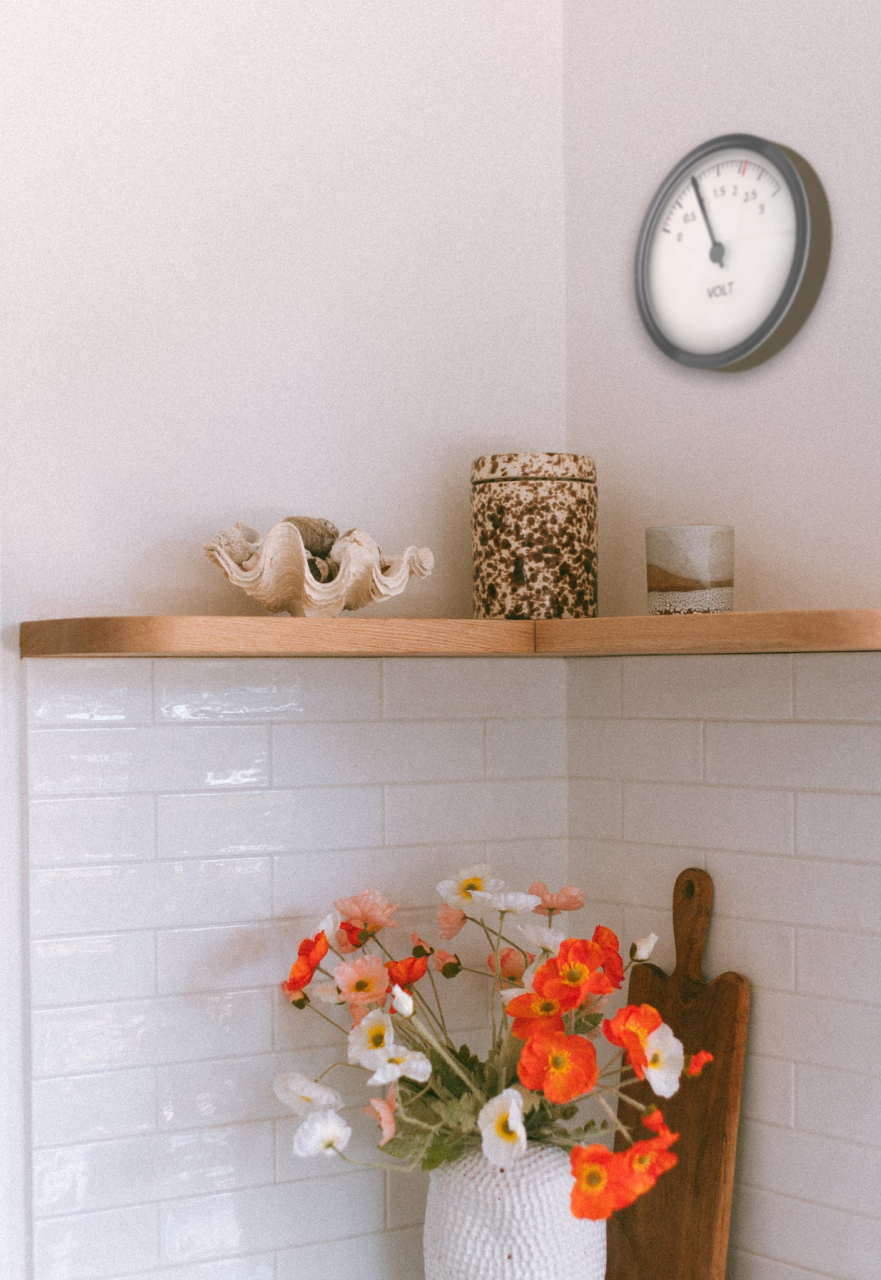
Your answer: 1 V
